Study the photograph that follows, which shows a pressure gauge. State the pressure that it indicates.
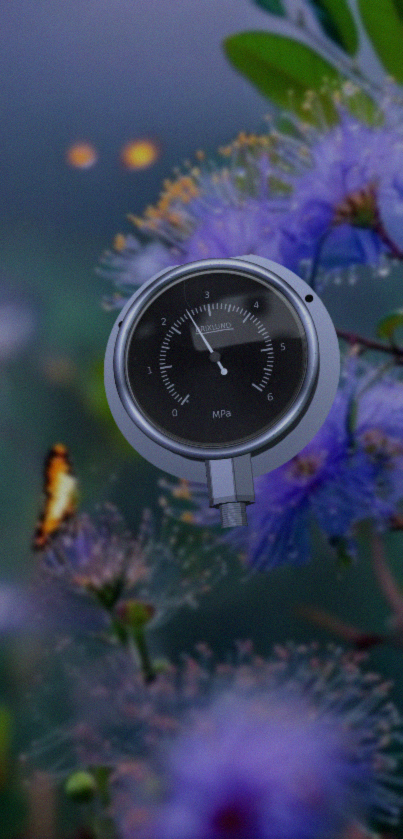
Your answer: 2.5 MPa
